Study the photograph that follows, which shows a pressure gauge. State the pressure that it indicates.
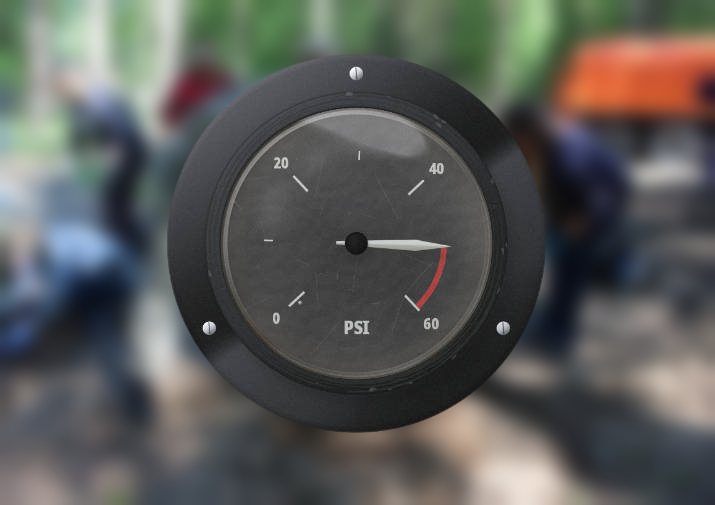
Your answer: 50 psi
